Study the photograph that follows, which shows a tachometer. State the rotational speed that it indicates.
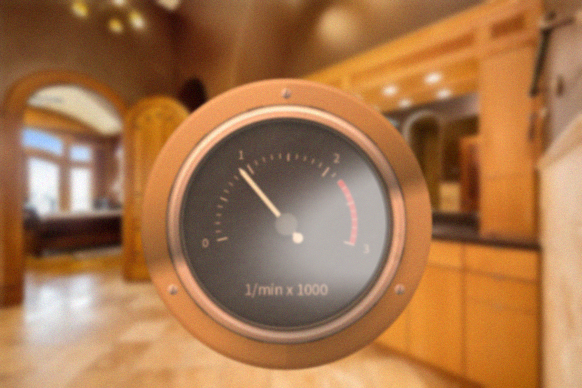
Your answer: 900 rpm
